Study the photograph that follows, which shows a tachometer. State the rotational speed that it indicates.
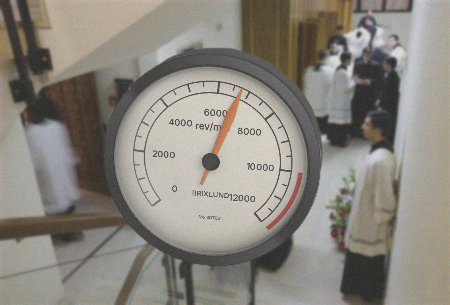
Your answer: 6750 rpm
